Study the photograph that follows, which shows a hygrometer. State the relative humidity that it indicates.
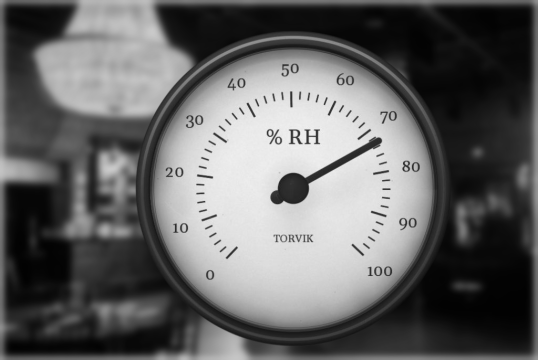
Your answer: 73 %
